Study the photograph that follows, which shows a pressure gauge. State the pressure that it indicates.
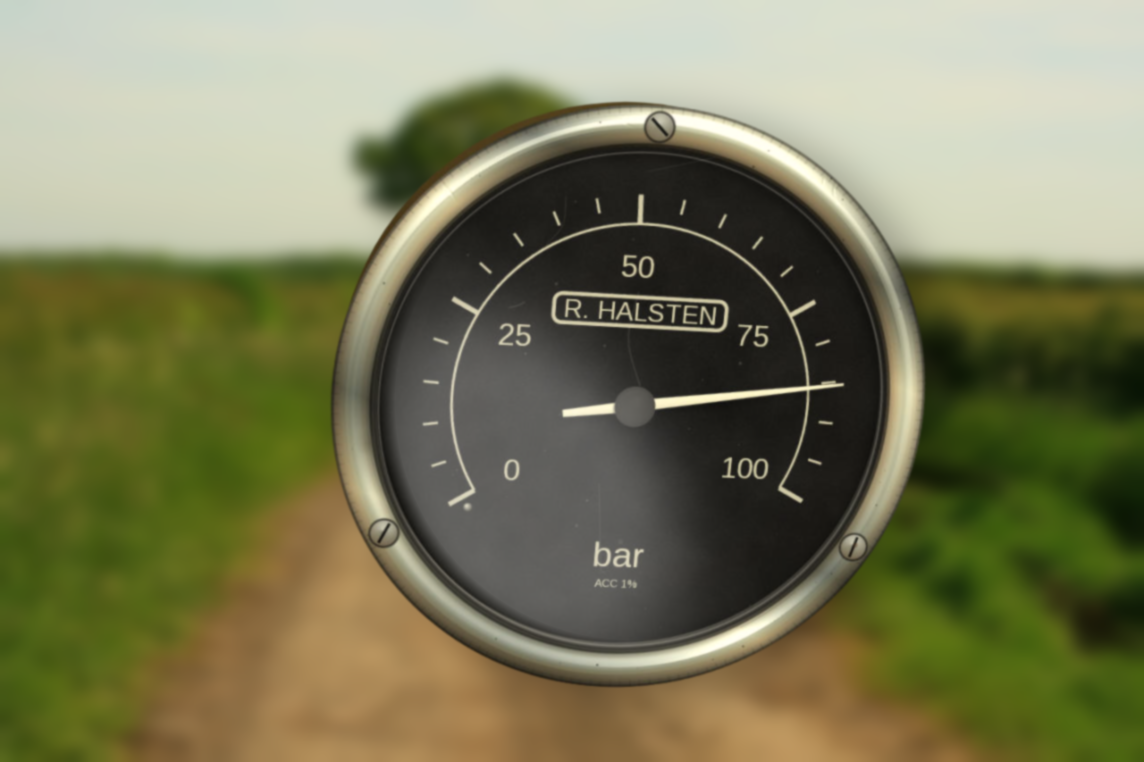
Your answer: 85 bar
